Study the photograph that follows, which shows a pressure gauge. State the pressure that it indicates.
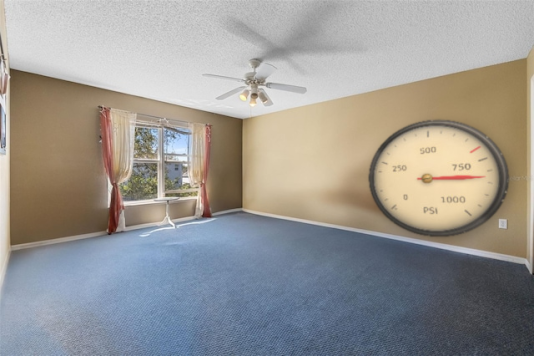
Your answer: 825 psi
